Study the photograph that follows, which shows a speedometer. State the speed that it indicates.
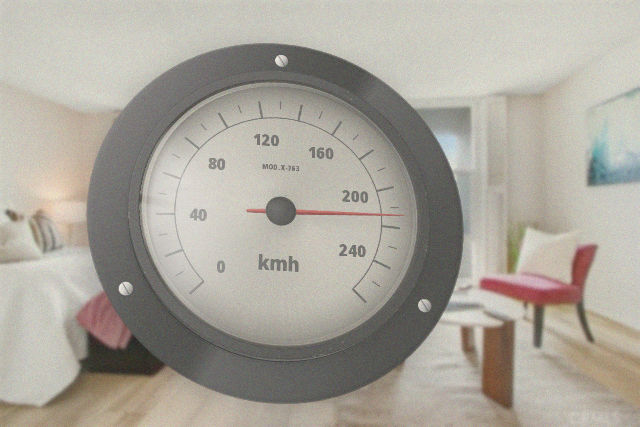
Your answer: 215 km/h
